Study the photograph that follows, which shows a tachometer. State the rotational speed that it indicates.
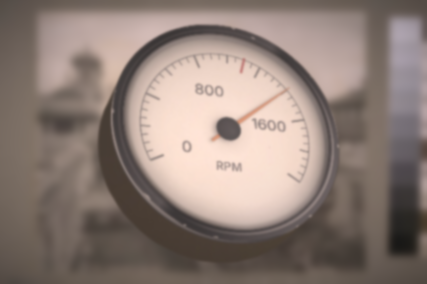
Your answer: 1400 rpm
